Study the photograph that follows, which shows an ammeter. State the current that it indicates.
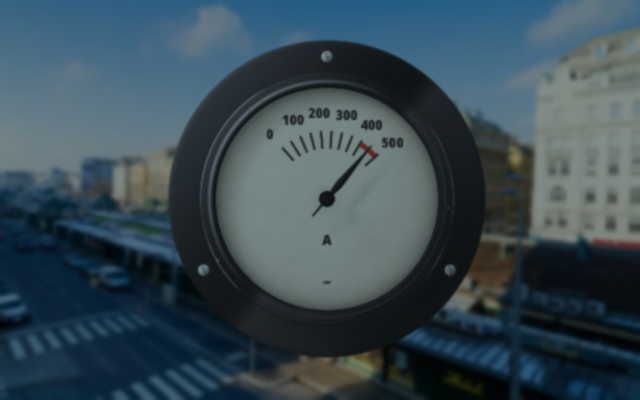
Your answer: 450 A
